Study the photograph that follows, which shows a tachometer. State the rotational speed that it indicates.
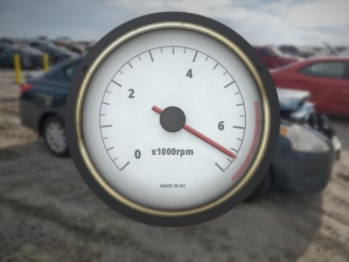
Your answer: 6625 rpm
